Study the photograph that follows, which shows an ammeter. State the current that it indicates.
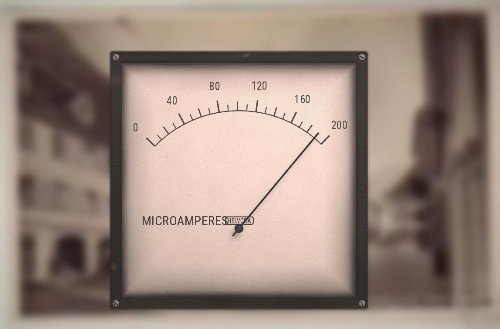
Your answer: 190 µA
